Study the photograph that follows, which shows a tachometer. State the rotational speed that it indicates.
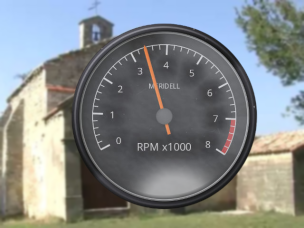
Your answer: 3400 rpm
